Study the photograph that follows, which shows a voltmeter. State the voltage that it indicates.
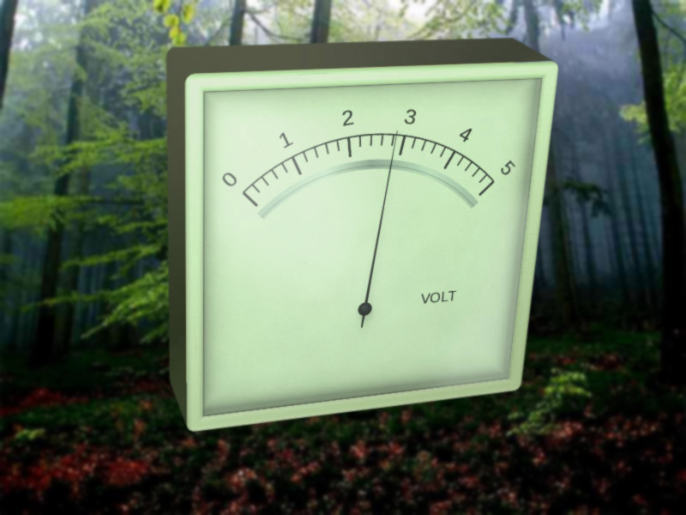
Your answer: 2.8 V
